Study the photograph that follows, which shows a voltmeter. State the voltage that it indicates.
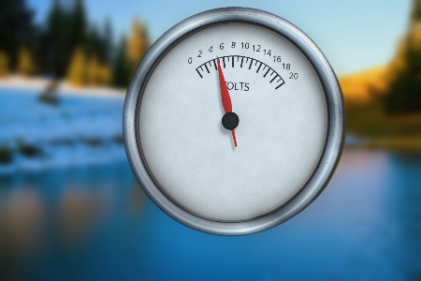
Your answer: 5 V
